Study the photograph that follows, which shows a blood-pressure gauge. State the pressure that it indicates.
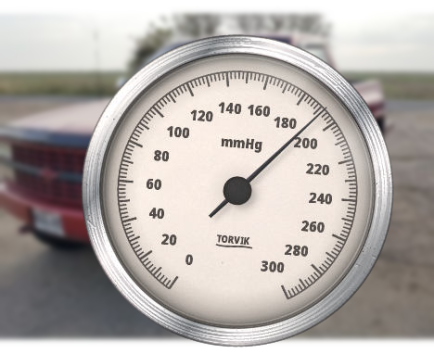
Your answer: 192 mmHg
